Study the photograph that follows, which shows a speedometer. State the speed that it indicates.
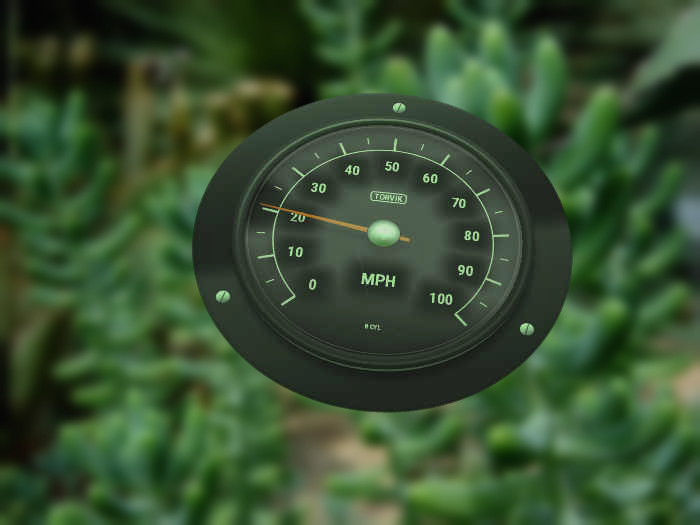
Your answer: 20 mph
